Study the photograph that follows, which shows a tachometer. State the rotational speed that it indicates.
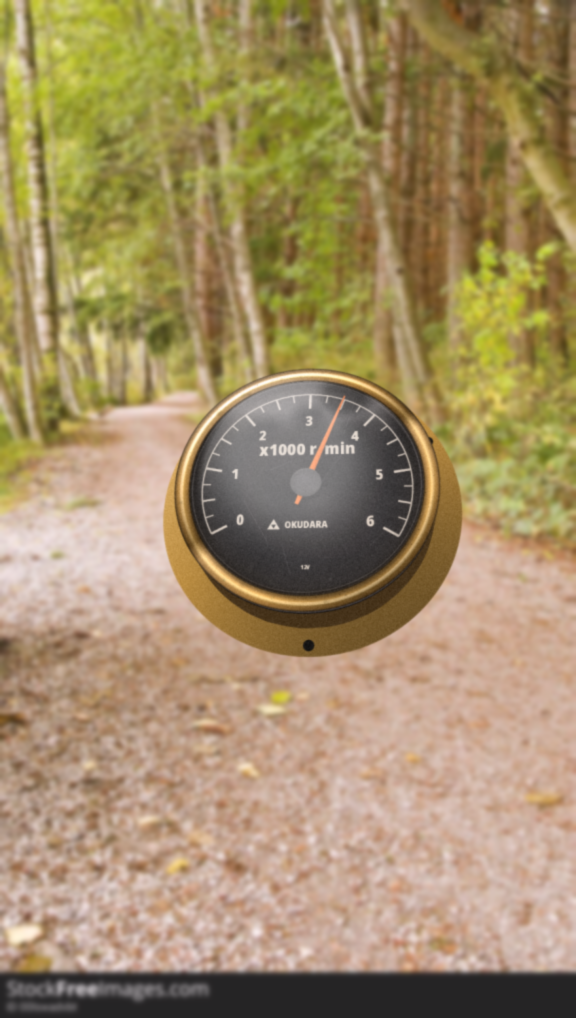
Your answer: 3500 rpm
